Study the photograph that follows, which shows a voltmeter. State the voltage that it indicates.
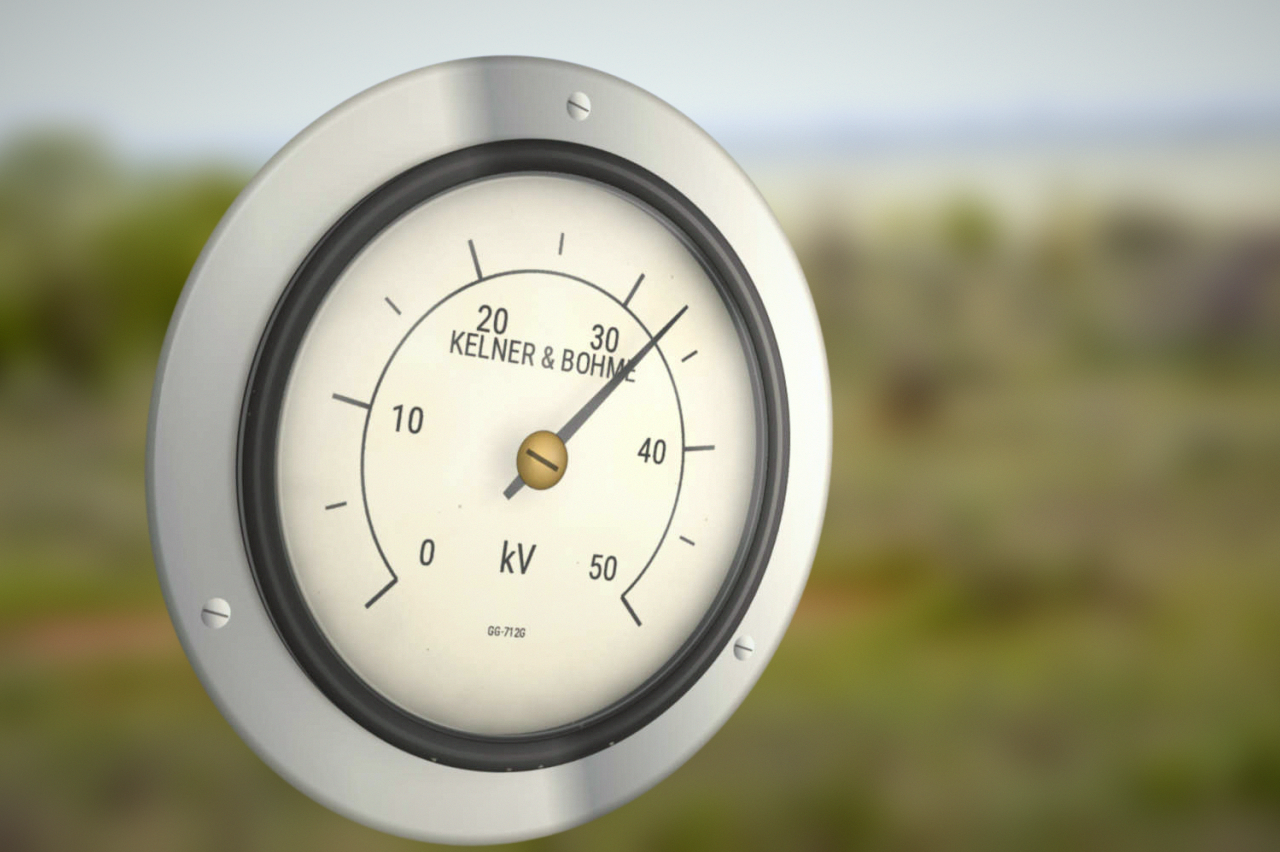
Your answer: 32.5 kV
